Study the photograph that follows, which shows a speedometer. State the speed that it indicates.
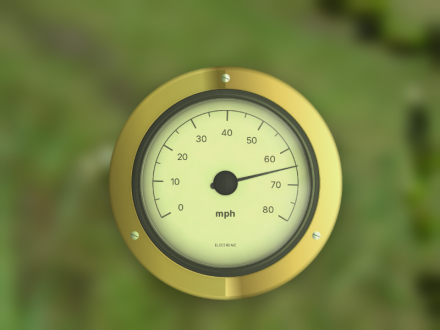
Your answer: 65 mph
